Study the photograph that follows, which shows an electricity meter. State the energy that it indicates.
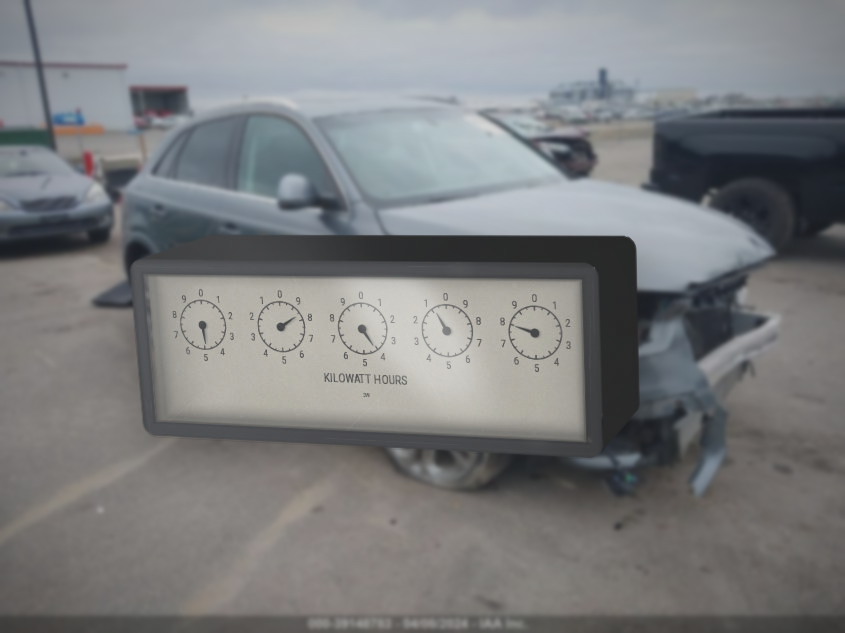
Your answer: 48408 kWh
